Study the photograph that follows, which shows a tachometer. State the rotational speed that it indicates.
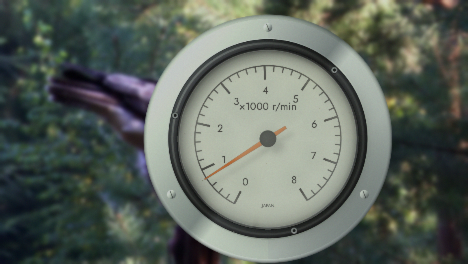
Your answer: 800 rpm
